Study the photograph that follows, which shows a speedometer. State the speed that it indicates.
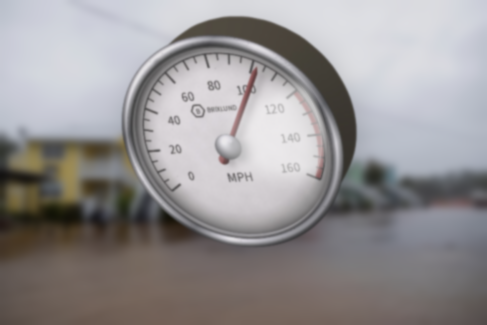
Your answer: 102.5 mph
